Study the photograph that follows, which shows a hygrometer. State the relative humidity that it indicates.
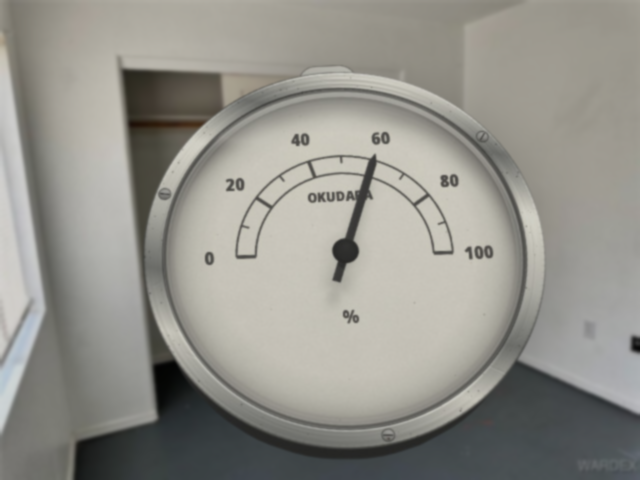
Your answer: 60 %
